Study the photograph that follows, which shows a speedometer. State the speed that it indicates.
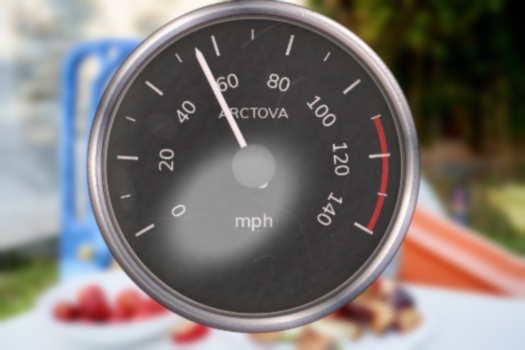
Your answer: 55 mph
